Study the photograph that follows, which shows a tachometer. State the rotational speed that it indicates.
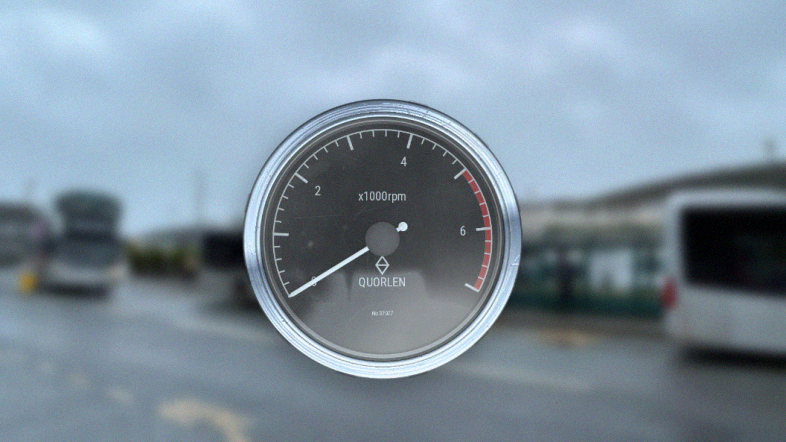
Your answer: 0 rpm
